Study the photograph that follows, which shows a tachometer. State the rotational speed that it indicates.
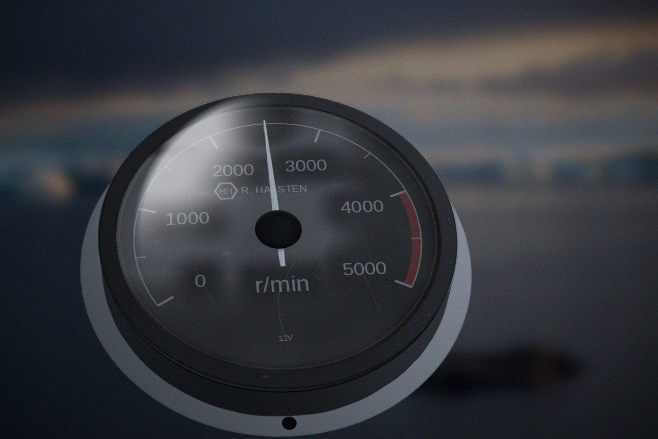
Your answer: 2500 rpm
